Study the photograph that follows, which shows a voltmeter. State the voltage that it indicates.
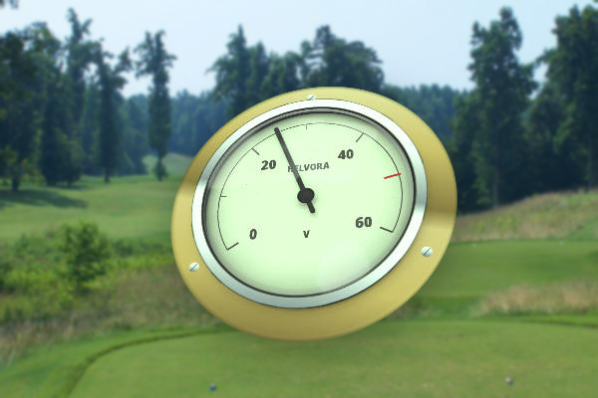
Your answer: 25 V
